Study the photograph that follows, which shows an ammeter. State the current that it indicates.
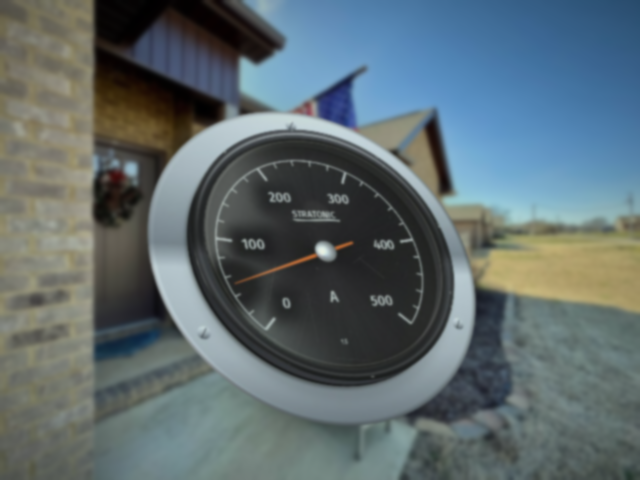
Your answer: 50 A
